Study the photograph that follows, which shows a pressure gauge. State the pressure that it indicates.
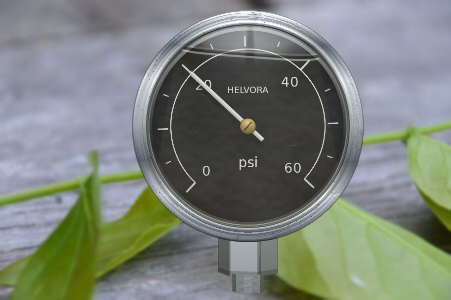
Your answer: 20 psi
